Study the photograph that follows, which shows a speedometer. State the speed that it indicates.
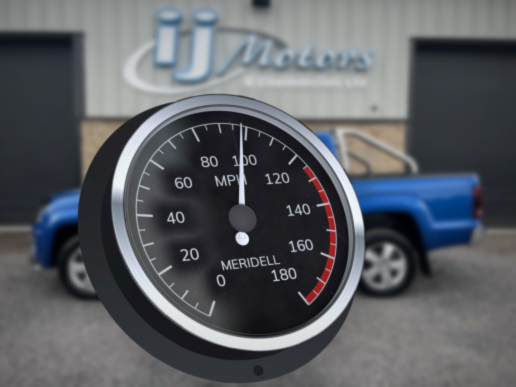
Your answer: 97.5 mph
